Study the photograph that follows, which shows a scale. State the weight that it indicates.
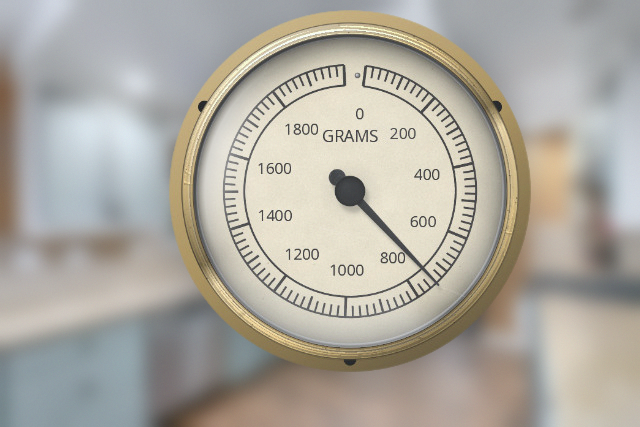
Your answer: 740 g
